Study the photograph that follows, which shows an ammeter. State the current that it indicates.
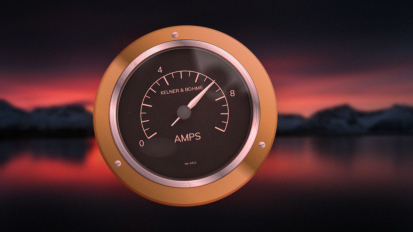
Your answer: 7 A
